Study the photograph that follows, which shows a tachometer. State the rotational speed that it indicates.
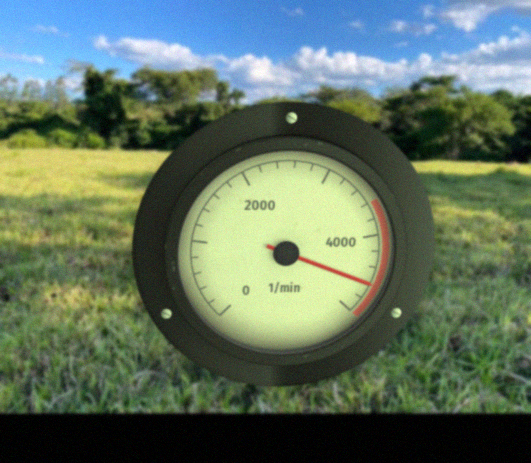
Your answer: 4600 rpm
